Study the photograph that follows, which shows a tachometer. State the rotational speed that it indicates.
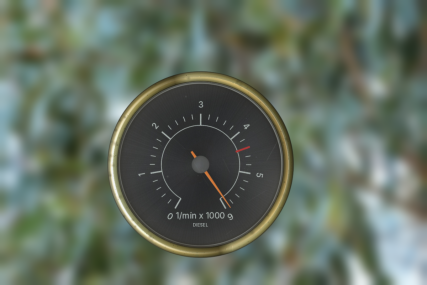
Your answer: 5900 rpm
